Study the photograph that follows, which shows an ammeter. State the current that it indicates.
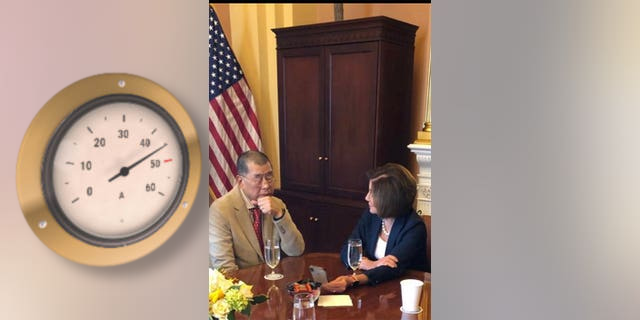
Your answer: 45 A
